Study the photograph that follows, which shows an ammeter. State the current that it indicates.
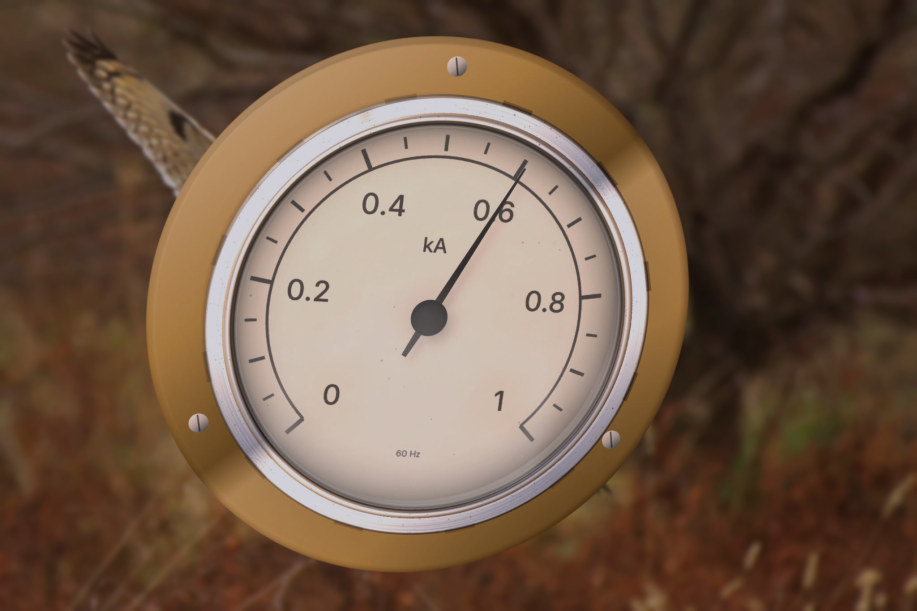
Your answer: 0.6 kA
